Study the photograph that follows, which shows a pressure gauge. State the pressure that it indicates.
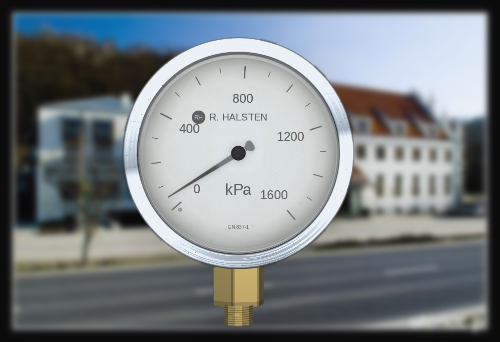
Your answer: 50 kPa
